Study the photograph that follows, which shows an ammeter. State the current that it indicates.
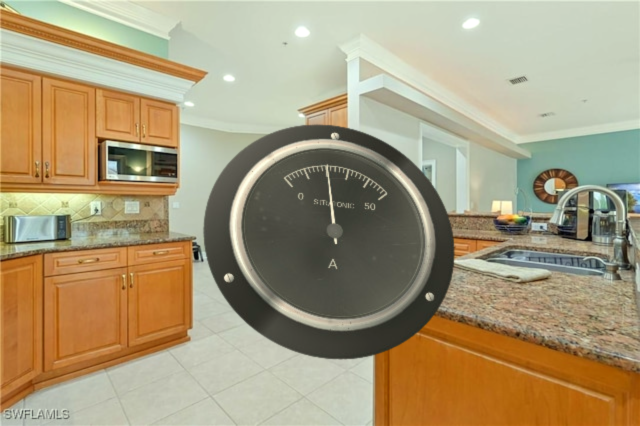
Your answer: 20 A
